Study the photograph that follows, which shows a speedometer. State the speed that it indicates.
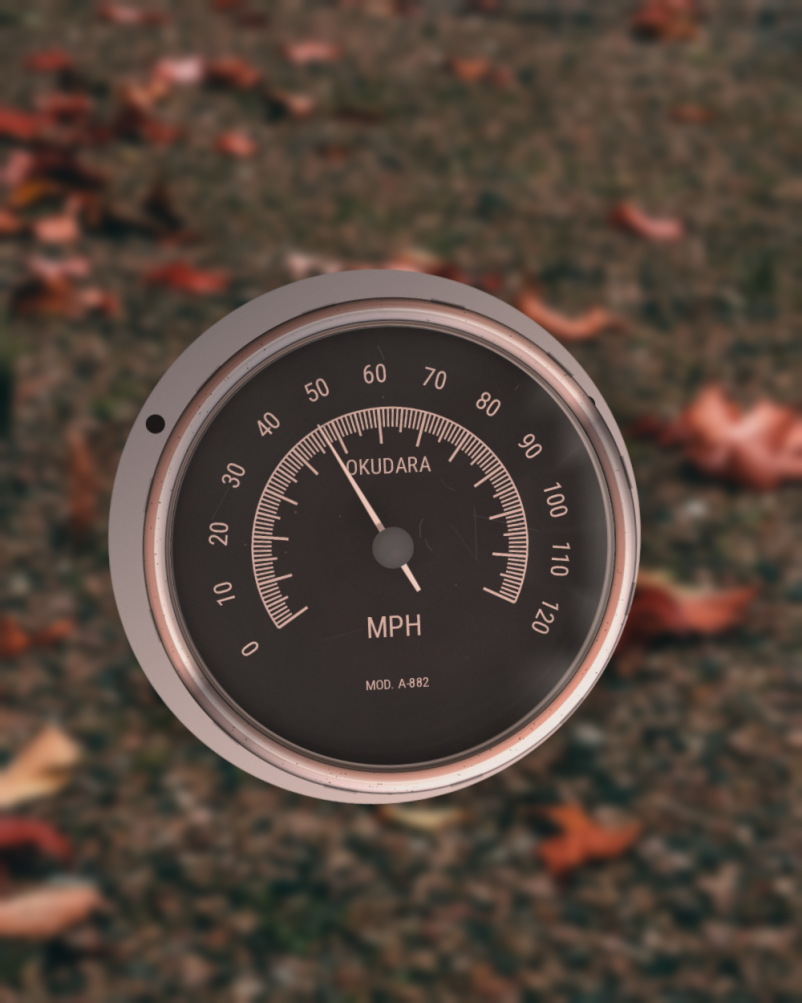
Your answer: 47 mph
